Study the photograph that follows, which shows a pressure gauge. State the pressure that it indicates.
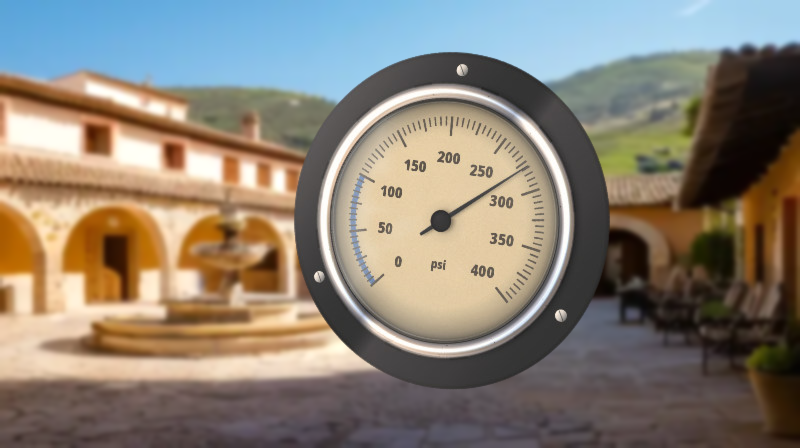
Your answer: 280 psi
